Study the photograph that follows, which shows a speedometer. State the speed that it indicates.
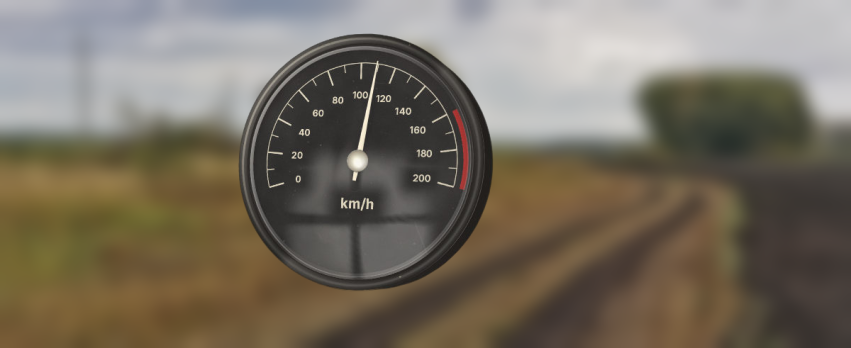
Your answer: 110 km/h
